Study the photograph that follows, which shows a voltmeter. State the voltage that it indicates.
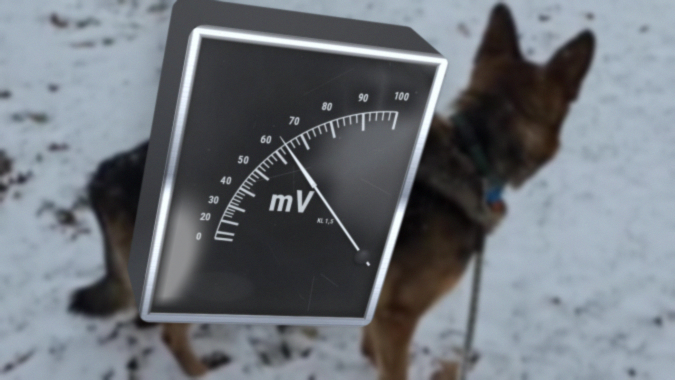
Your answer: 64 mV
